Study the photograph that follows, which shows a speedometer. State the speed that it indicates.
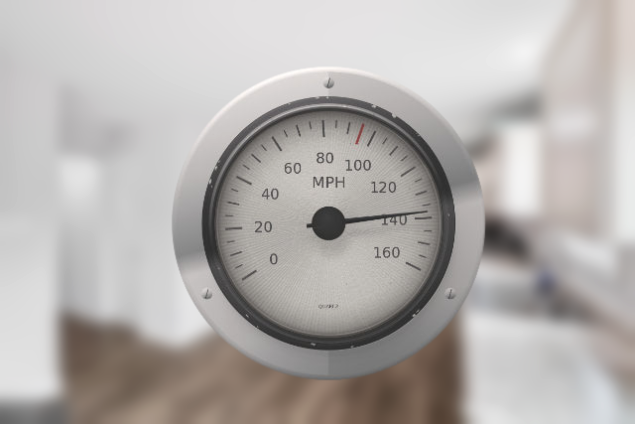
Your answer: 137.5 mph
